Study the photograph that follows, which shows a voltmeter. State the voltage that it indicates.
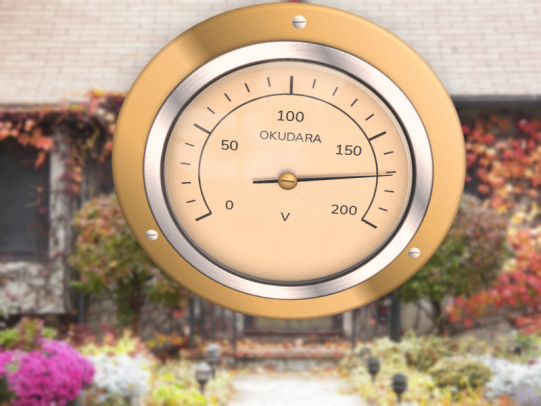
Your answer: 170 V
